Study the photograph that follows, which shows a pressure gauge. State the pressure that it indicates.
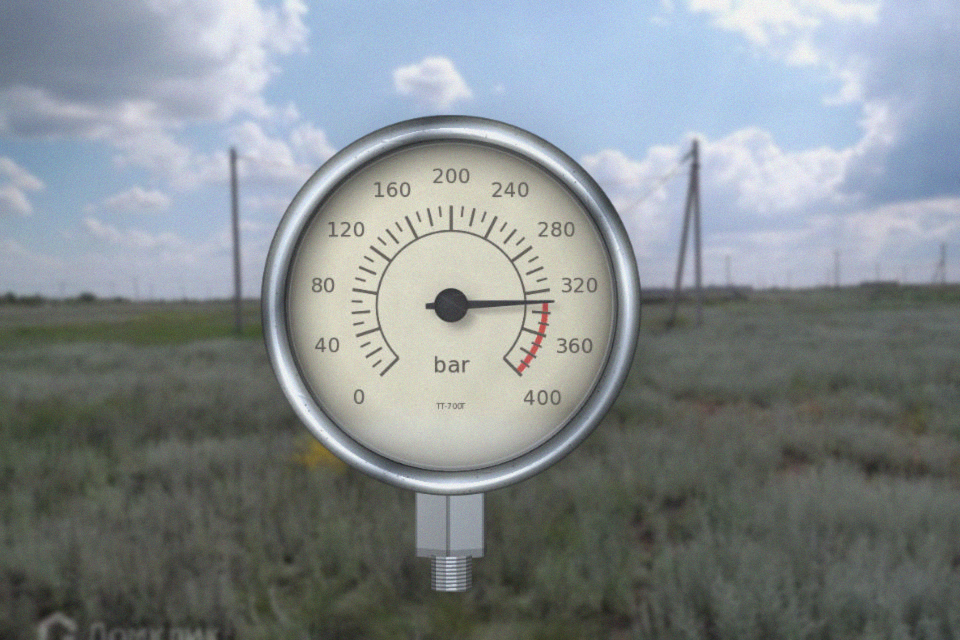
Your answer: 330 bar
